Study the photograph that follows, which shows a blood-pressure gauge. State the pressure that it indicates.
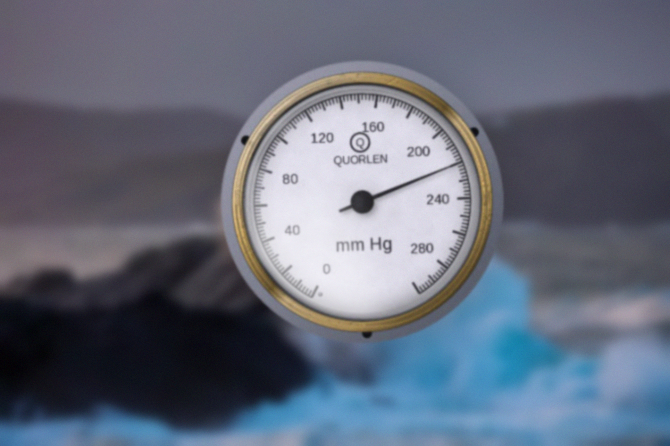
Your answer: 220 mmHg
